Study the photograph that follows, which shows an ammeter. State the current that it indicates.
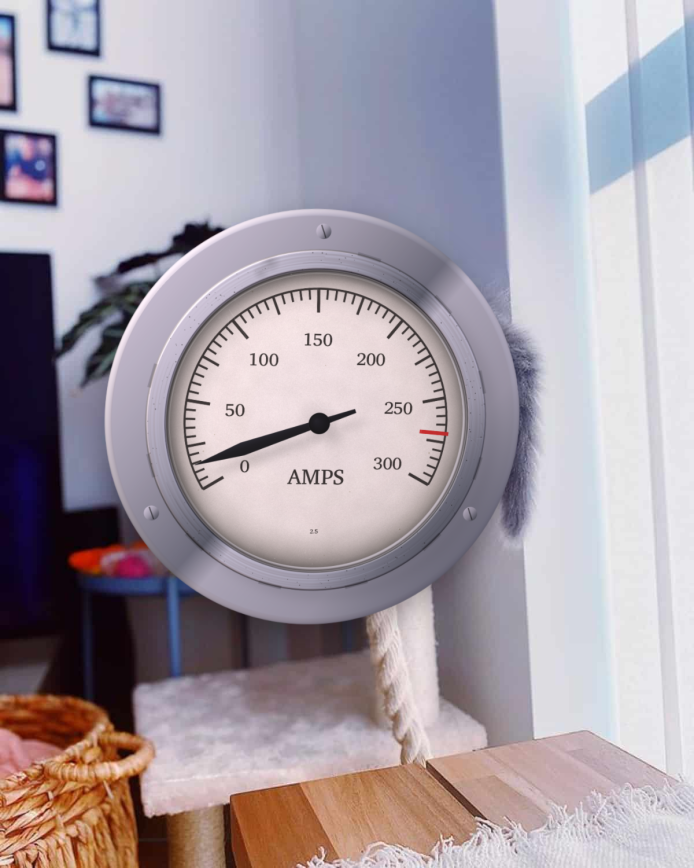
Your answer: 15 A
